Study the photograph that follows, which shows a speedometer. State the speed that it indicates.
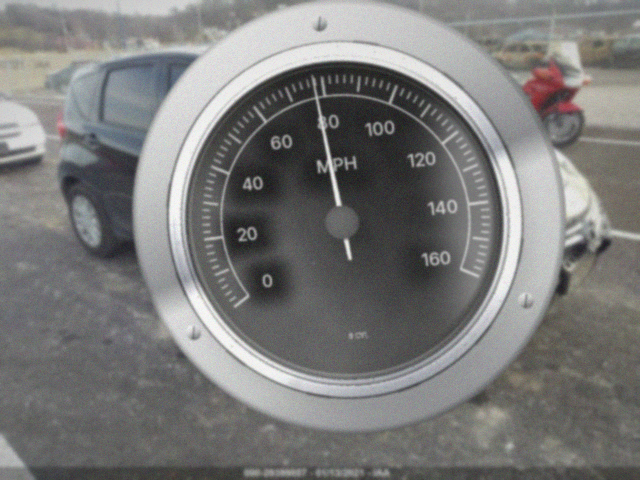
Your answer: 78 mph
